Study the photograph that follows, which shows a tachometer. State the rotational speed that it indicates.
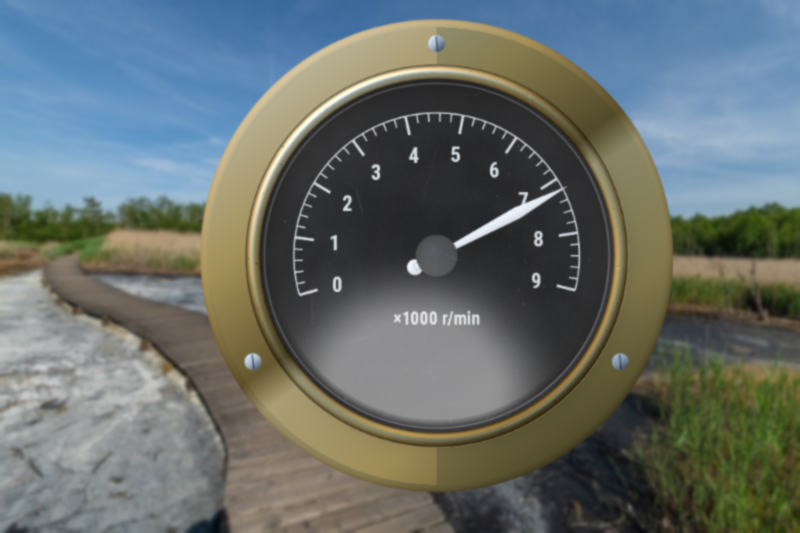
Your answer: 7200 rpm
